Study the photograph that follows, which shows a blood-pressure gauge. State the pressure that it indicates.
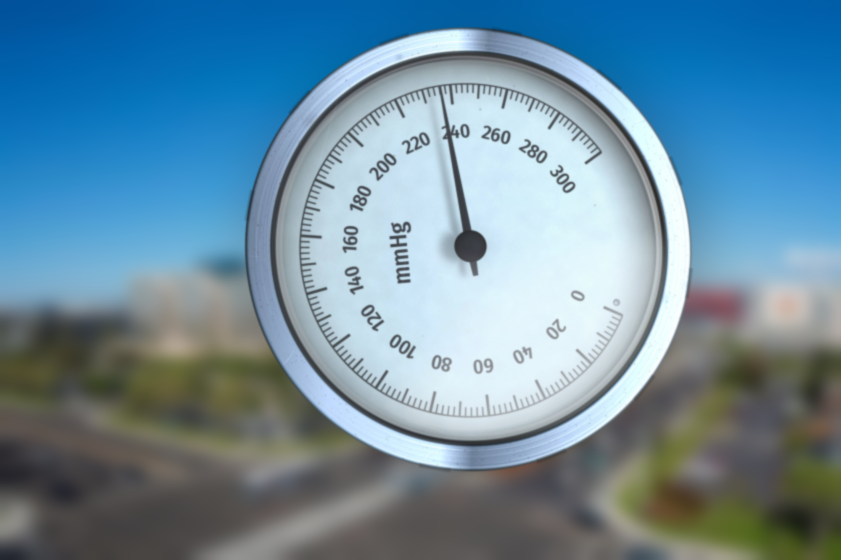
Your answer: 236 mmHg
